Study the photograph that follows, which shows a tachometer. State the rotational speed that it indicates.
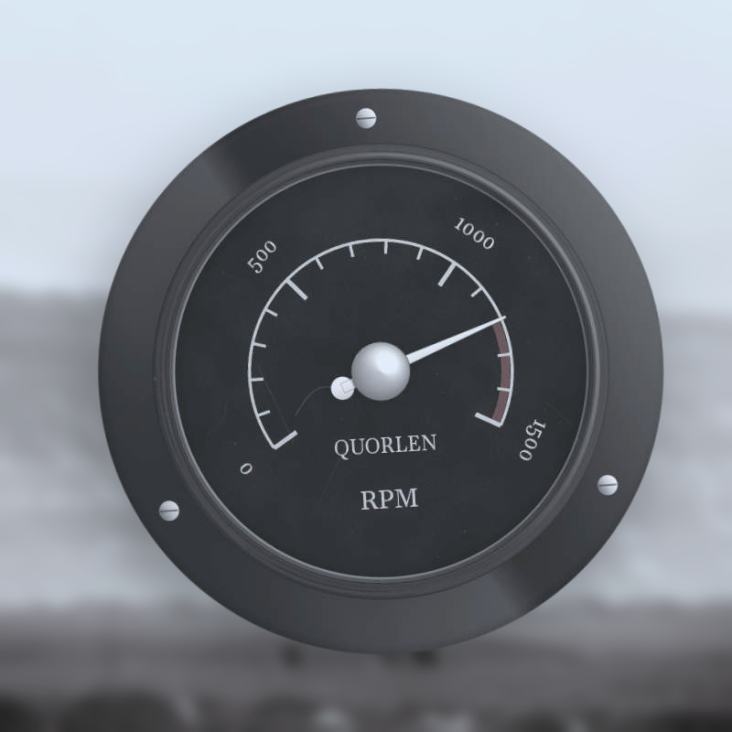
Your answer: 1200 rpm
